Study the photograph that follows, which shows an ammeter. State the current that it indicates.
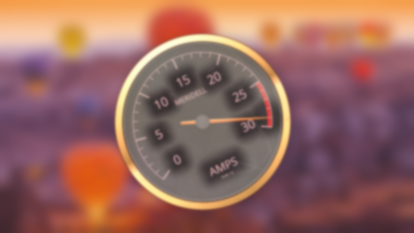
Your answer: 29 A
